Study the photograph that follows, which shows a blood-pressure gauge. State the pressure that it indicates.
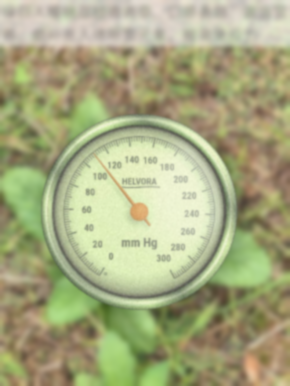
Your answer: 110 mmHg
